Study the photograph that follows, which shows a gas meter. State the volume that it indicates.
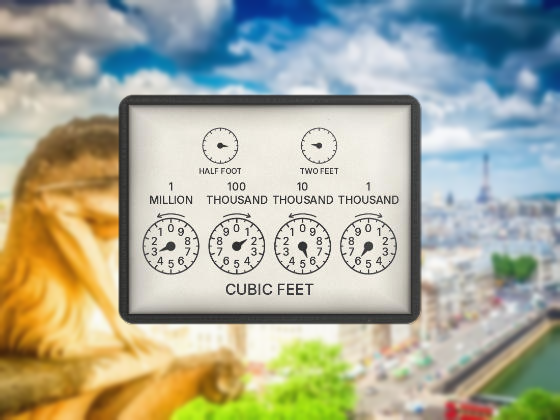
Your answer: 315600 ft³
